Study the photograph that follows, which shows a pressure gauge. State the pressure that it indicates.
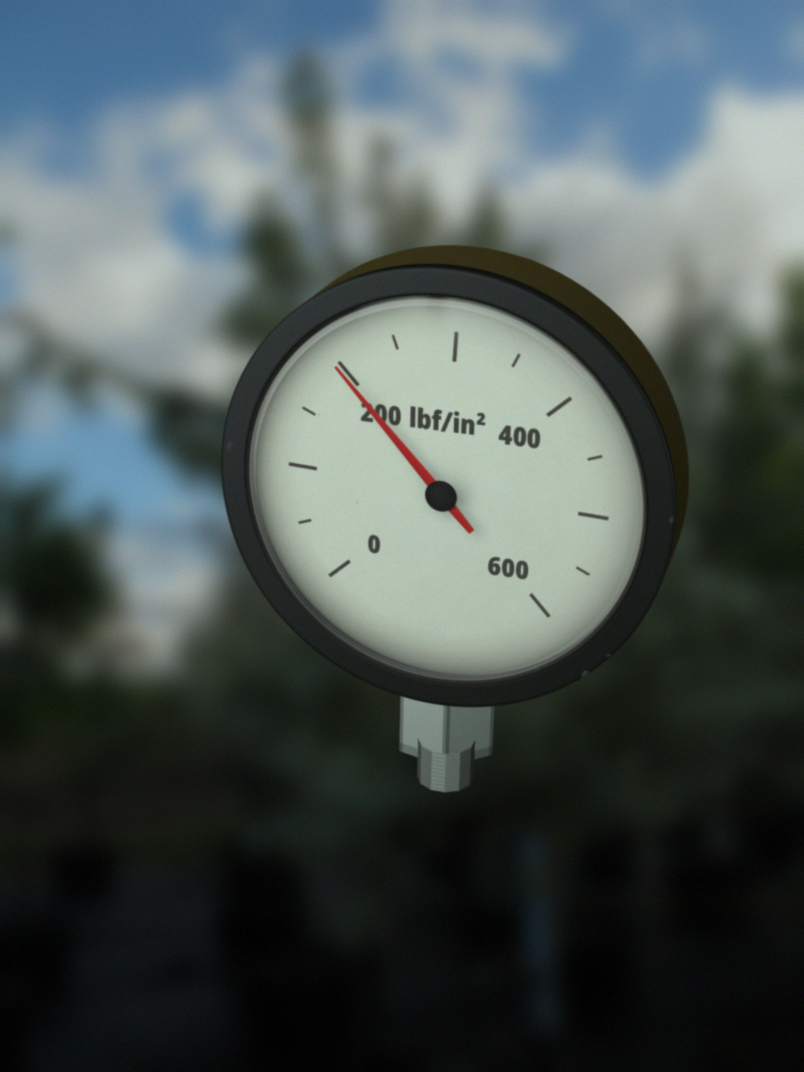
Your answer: 200 psi
